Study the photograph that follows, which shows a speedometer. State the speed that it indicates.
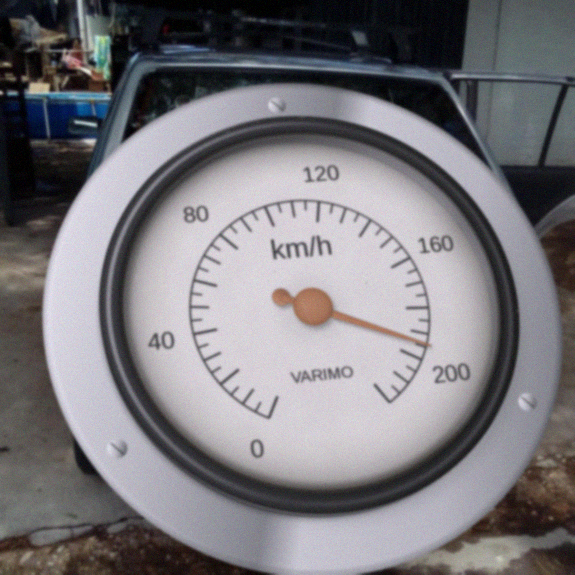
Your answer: 195 km/h
